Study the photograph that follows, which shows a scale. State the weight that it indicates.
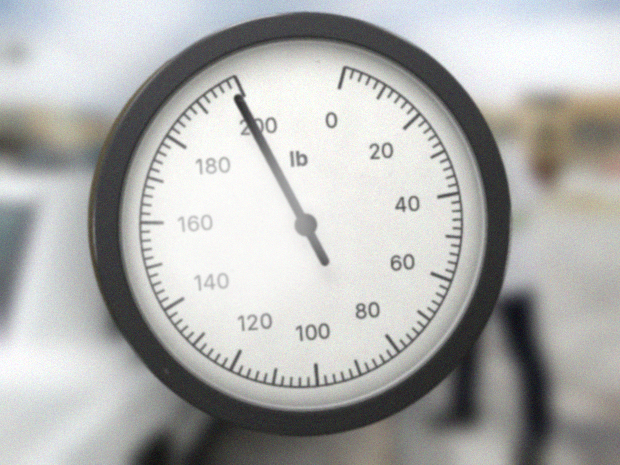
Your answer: 198 lb
